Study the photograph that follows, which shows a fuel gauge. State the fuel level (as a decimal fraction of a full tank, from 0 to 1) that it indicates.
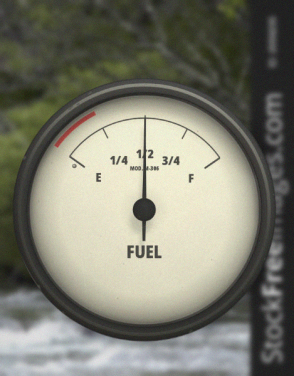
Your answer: 0.5
